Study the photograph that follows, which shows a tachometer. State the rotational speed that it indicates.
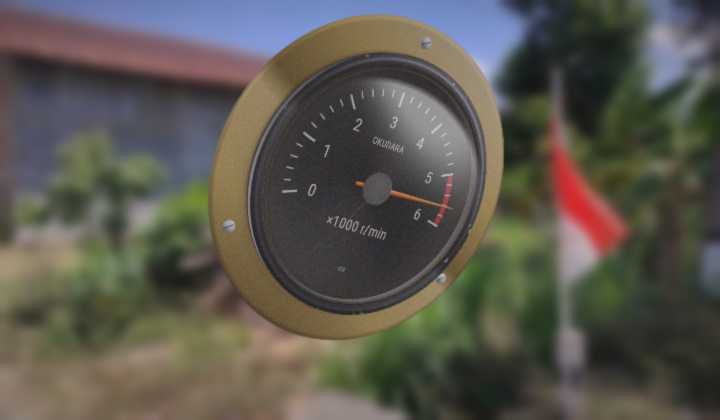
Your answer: 5600 rpm
